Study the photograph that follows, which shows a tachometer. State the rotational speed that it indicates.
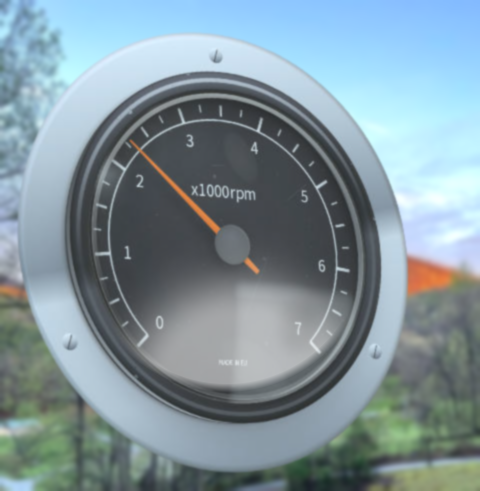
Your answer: 2250 rpm
